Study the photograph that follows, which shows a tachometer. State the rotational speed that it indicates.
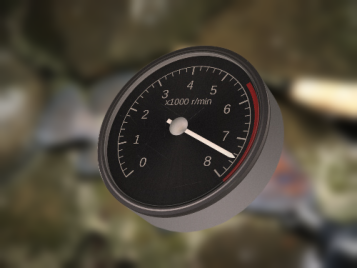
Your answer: 7500 rpm
